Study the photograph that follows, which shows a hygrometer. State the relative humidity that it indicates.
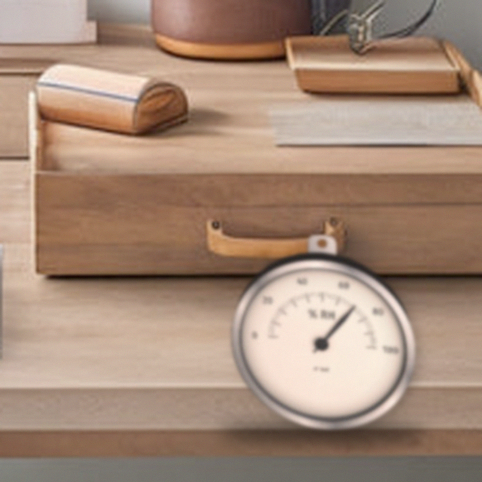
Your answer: 70 %
